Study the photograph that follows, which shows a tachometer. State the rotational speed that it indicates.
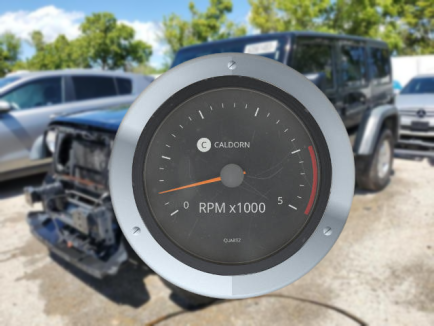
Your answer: 400 rpm
